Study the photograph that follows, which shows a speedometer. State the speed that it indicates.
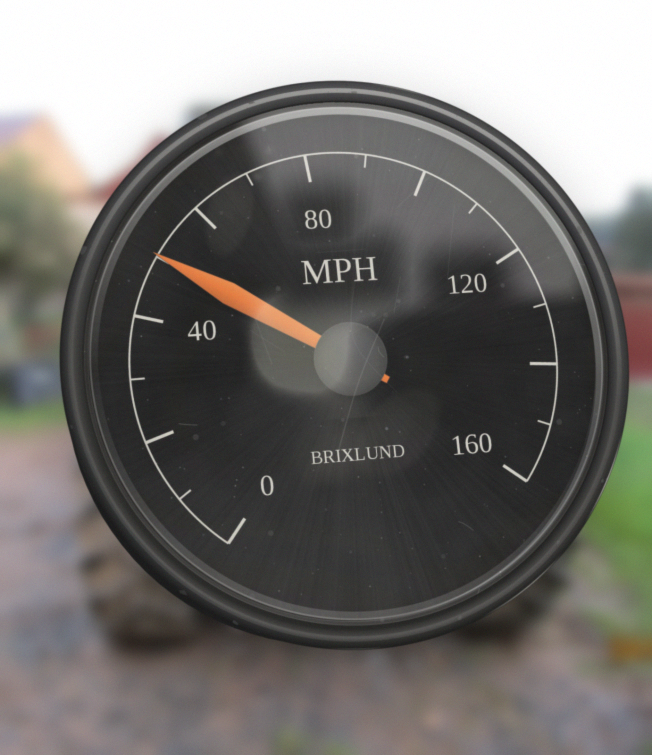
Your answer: 50 mph
